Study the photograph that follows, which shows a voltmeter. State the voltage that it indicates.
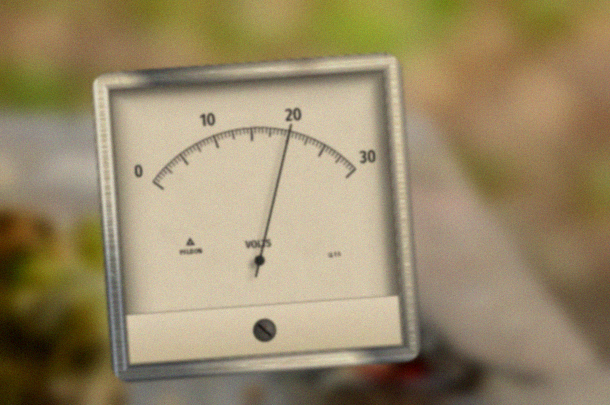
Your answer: 20 V
